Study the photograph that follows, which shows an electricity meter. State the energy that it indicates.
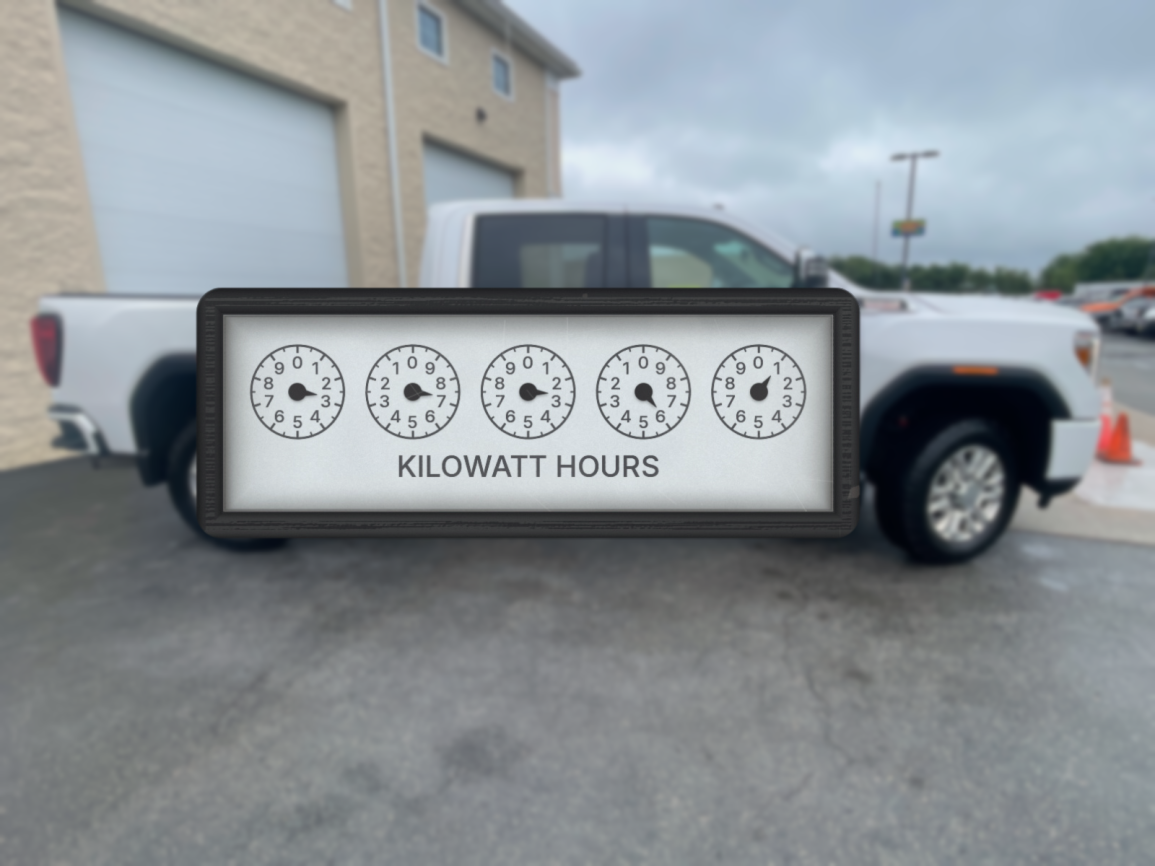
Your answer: 27261 kWh
